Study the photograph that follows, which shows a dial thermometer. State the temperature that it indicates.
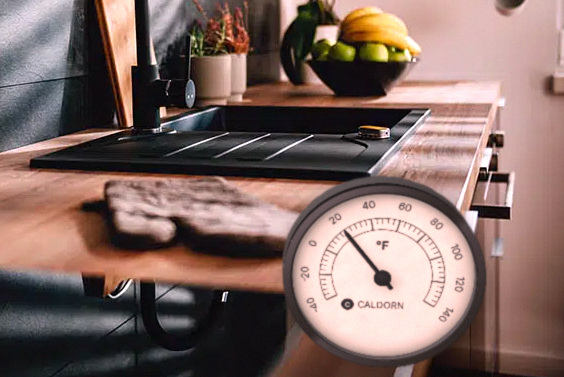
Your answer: 20 °F
